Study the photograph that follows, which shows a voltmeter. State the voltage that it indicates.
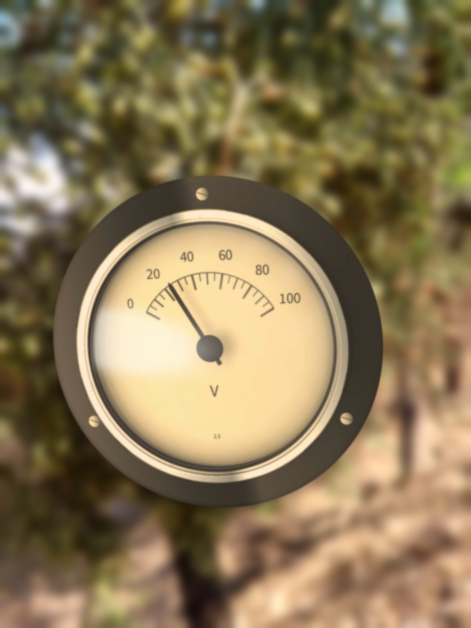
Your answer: 25 V
